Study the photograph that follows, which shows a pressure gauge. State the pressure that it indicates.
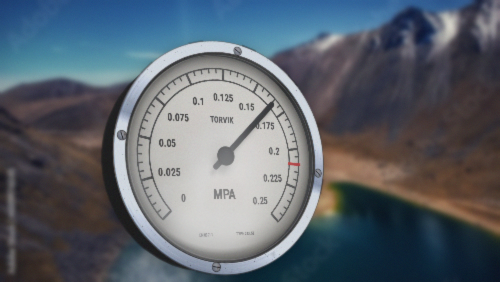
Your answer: 0.165 MPa
